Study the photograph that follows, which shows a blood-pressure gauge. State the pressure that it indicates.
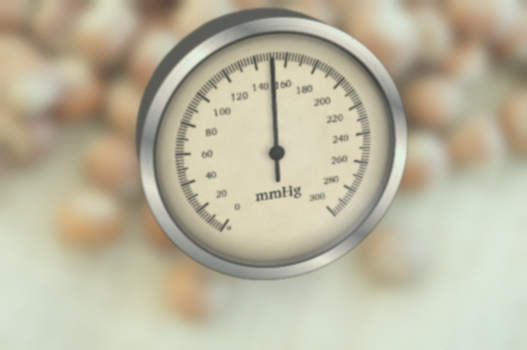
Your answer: 150 mmHg
